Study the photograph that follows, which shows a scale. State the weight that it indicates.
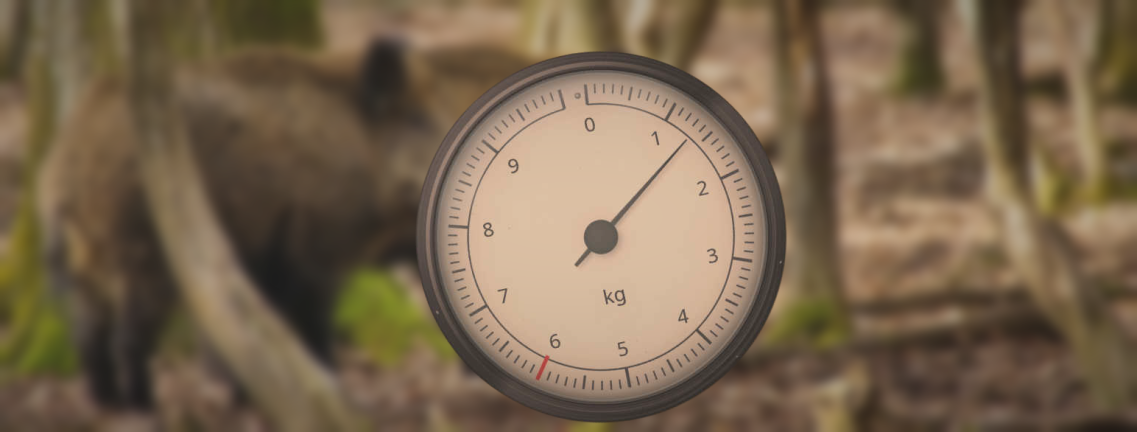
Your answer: 1.35 kg
